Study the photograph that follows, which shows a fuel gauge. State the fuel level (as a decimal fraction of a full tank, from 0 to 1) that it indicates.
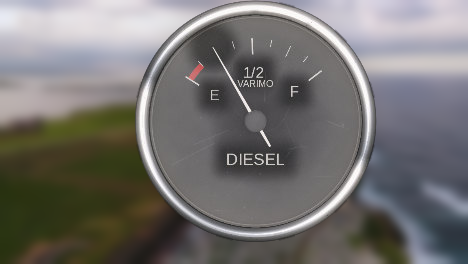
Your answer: 0.25
